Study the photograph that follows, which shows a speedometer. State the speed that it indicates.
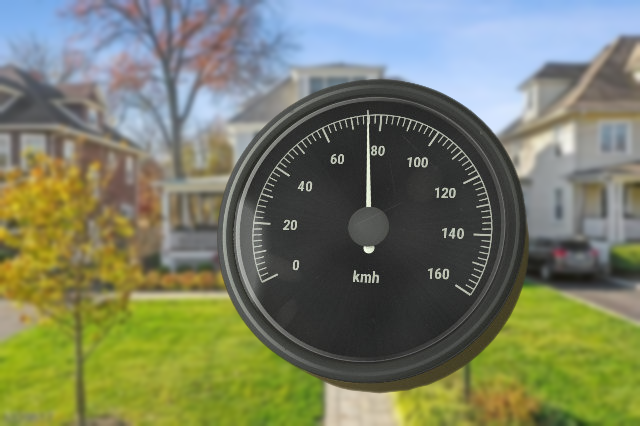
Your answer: 76 km/h
